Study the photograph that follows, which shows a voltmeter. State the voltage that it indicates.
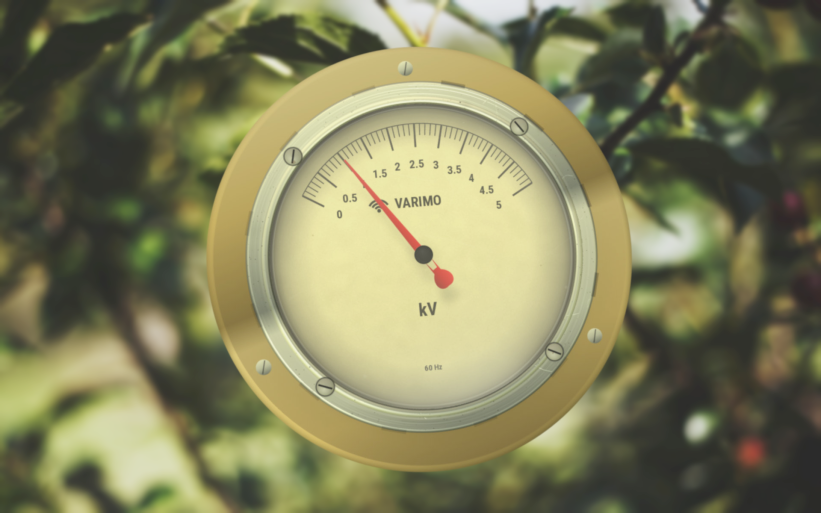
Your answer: 1 kV
